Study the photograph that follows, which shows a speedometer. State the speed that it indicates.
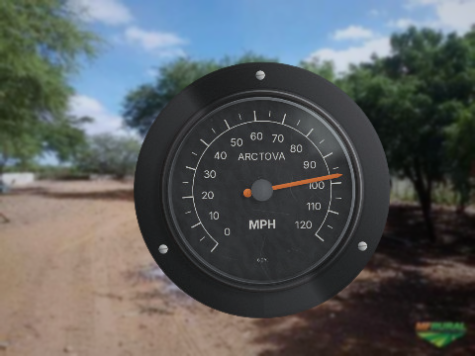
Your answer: 97.5 mph
